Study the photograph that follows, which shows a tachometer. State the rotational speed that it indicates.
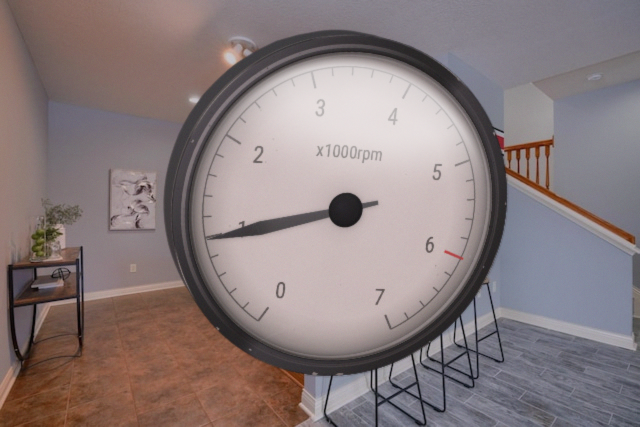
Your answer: 1000 rpm
